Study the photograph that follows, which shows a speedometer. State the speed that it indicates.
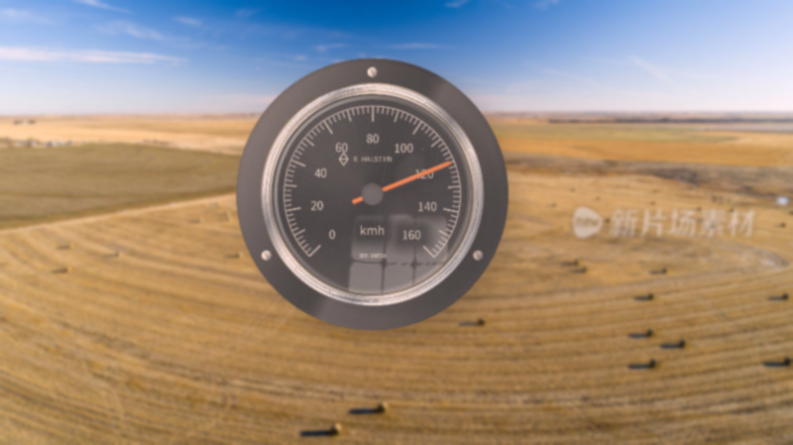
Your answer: 120 km/h
